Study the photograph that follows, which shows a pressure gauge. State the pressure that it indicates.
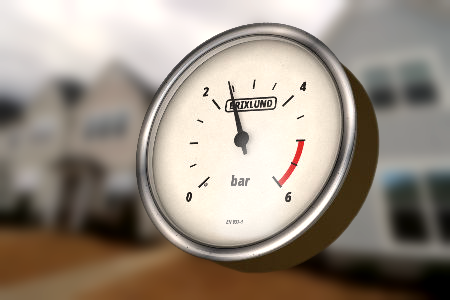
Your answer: 2.5 bar
